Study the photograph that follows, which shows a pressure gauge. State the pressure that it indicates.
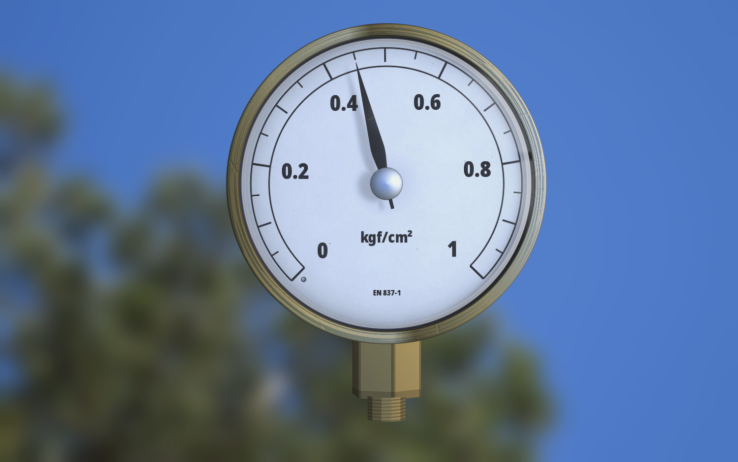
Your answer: 0.45 kg/cm²
